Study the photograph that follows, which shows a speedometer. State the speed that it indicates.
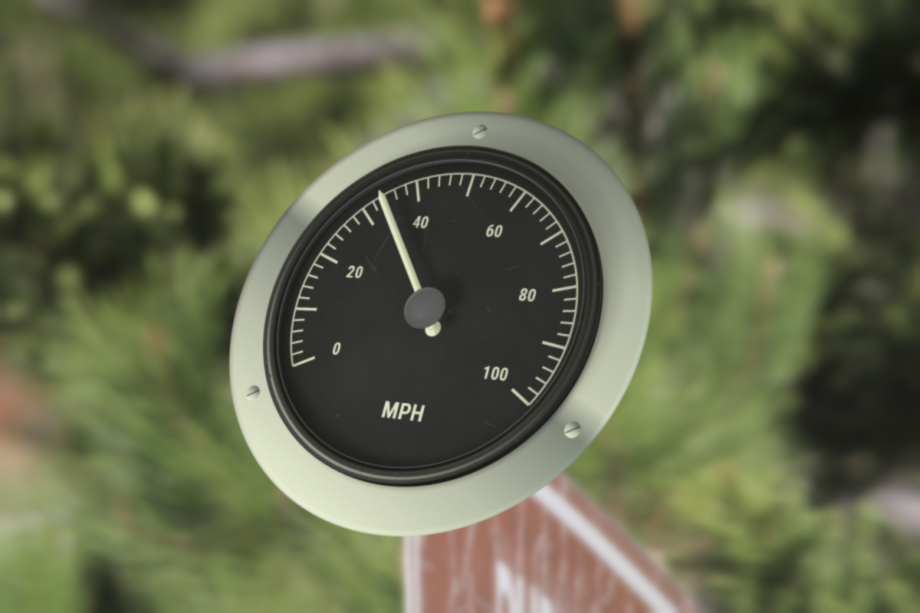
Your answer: 34 mph
